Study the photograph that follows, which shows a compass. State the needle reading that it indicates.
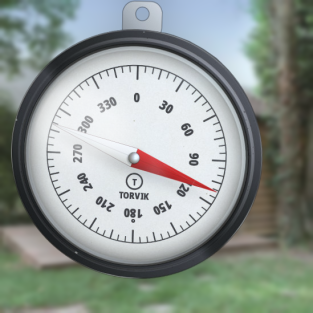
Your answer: 110 °
